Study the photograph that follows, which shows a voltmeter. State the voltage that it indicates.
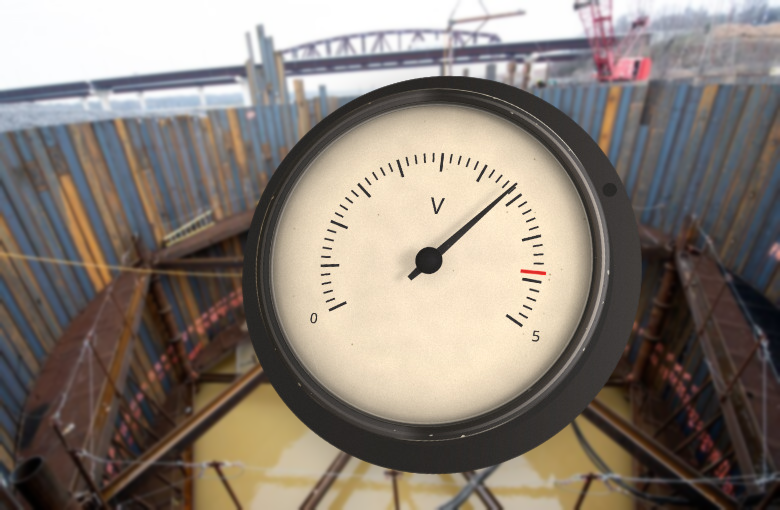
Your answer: 3.4 V
